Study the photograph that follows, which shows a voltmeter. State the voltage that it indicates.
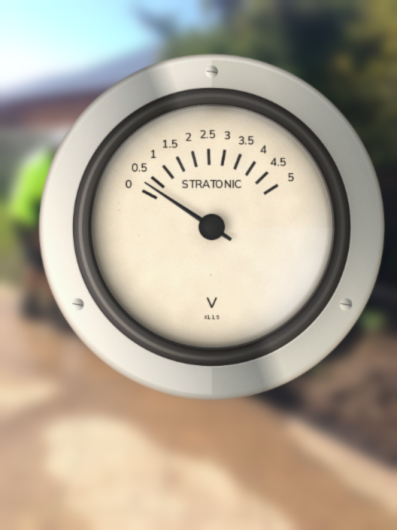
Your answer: 0.25 V
